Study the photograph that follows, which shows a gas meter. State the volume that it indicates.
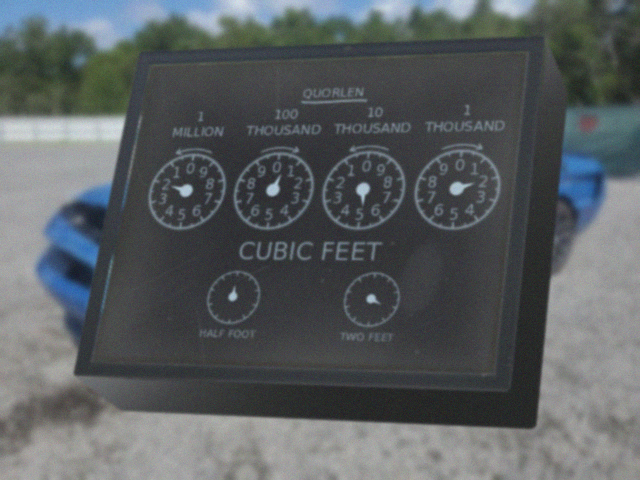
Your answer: 205200 ft³
